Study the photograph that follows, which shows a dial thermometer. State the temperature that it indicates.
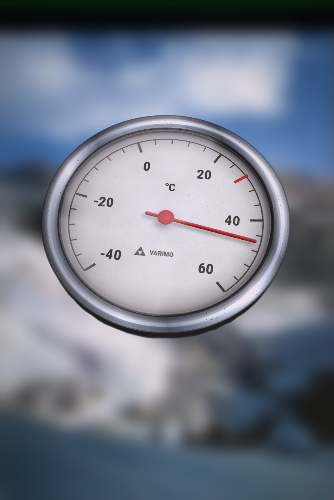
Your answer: 46 °C
